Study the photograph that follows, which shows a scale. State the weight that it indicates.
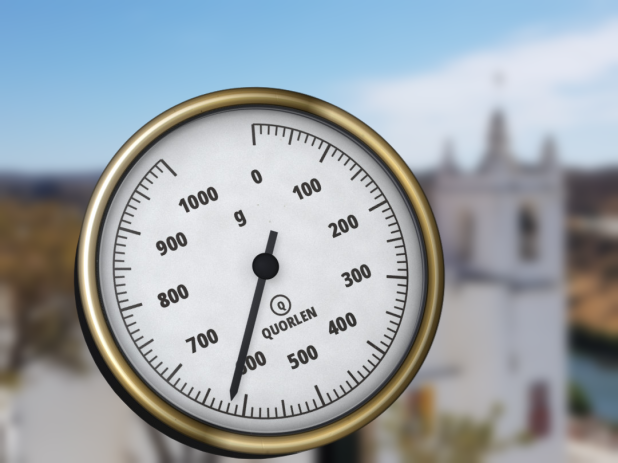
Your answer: 620 g
